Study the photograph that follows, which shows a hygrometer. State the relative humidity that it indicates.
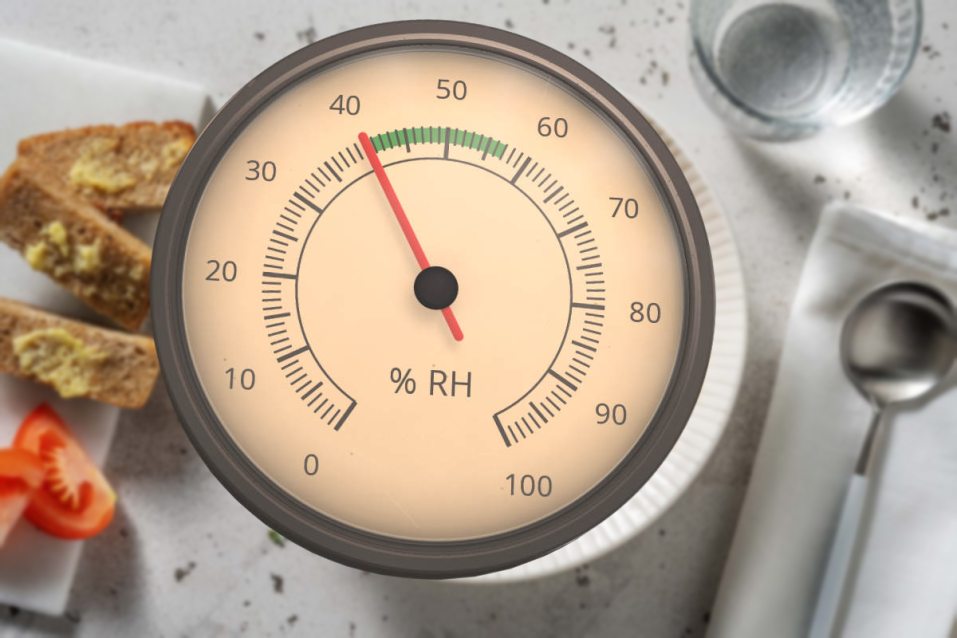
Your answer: 40 %
